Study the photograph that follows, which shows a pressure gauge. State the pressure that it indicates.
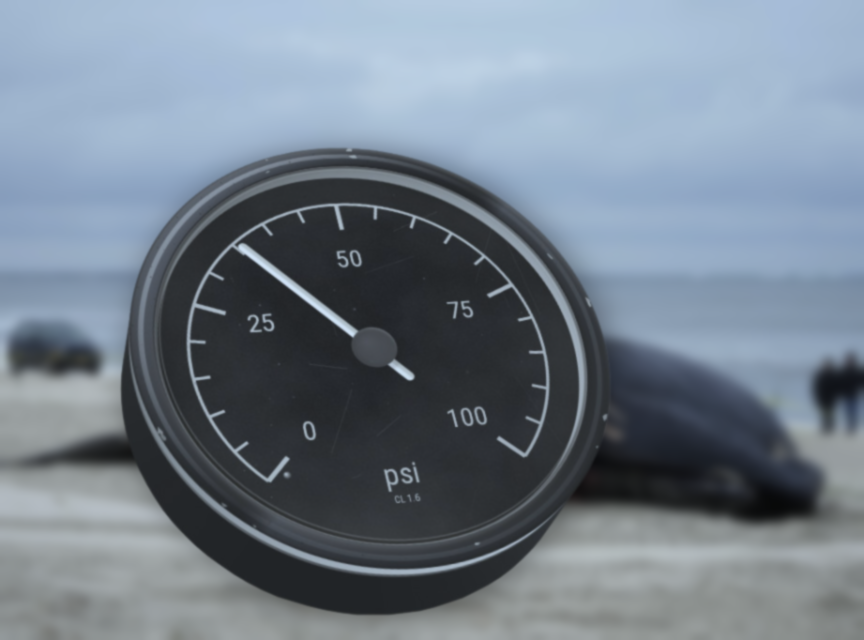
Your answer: 35 psi
